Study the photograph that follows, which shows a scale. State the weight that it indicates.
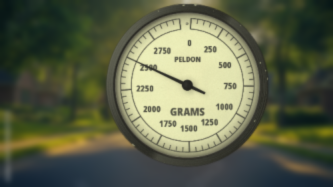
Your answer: 2500 g
